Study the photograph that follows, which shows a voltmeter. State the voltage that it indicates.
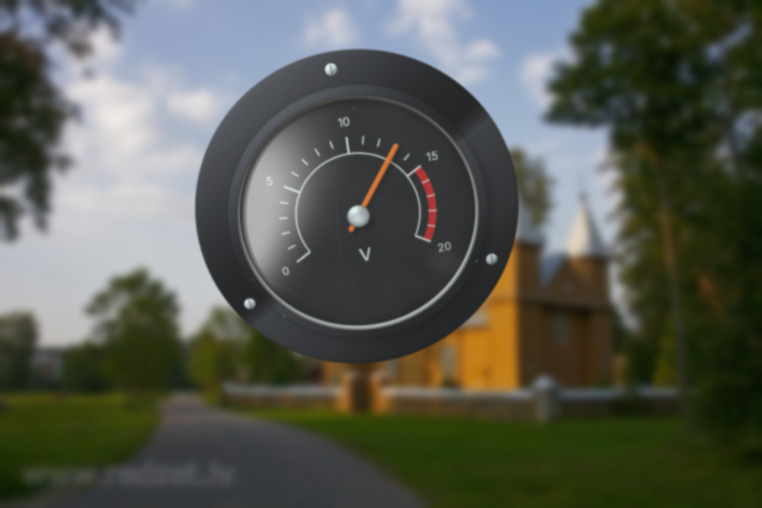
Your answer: 13 V
